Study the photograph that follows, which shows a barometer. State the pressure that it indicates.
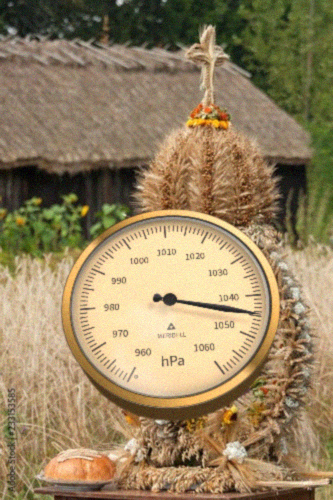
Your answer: 1045 hPa
